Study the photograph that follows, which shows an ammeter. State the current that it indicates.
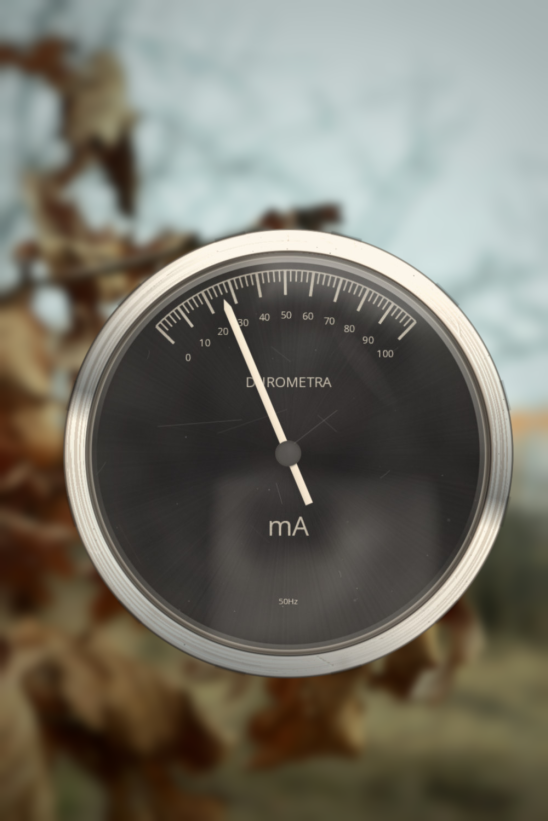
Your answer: 26 mA
